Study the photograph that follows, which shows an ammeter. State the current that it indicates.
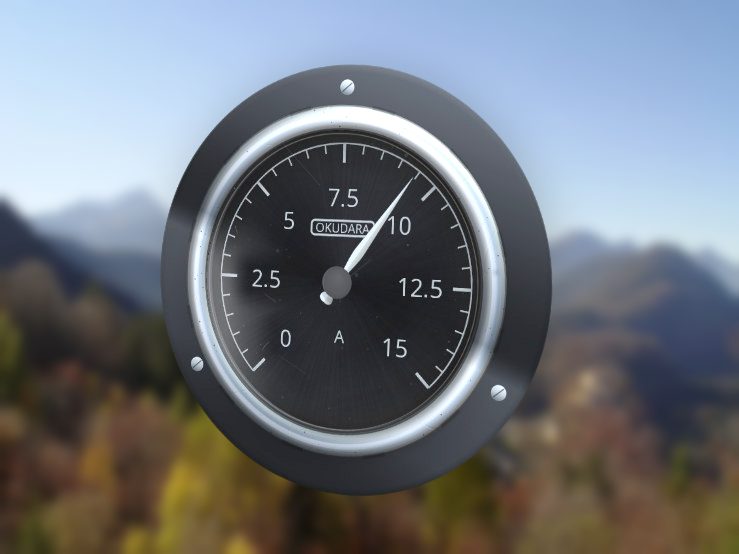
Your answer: 9.5 A
